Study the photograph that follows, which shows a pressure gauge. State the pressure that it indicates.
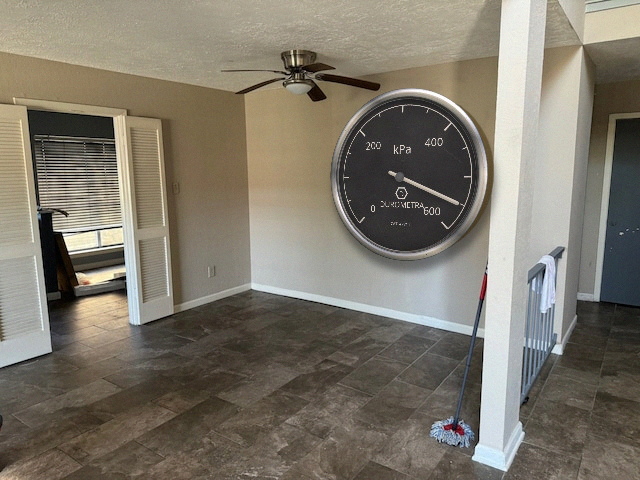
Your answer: 550 kPa
